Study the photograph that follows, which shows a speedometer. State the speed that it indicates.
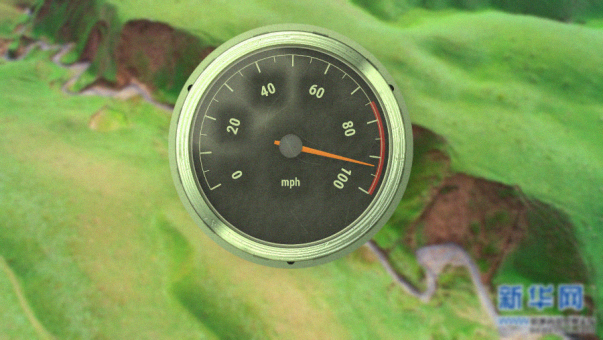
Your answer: 92.5 mph
